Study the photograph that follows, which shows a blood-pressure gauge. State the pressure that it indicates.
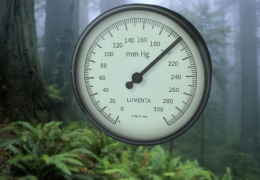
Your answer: 200 mmHg
